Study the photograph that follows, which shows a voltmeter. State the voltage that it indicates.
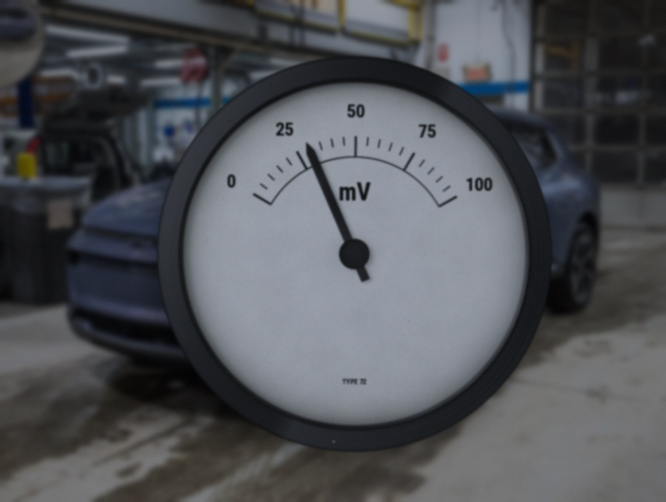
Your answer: 30 mV
